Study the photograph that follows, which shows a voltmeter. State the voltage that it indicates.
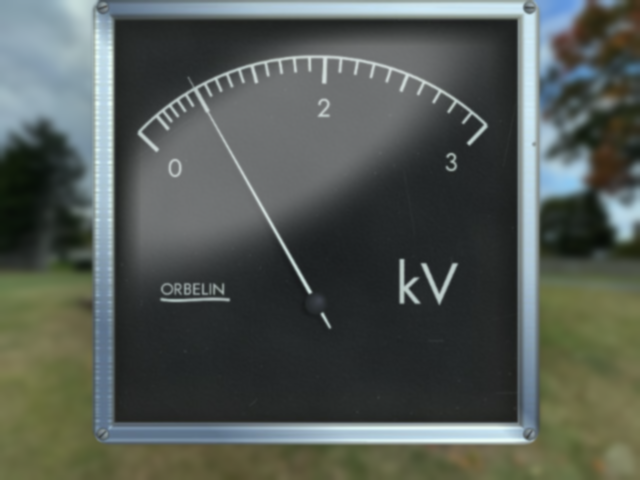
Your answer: 1 kV
